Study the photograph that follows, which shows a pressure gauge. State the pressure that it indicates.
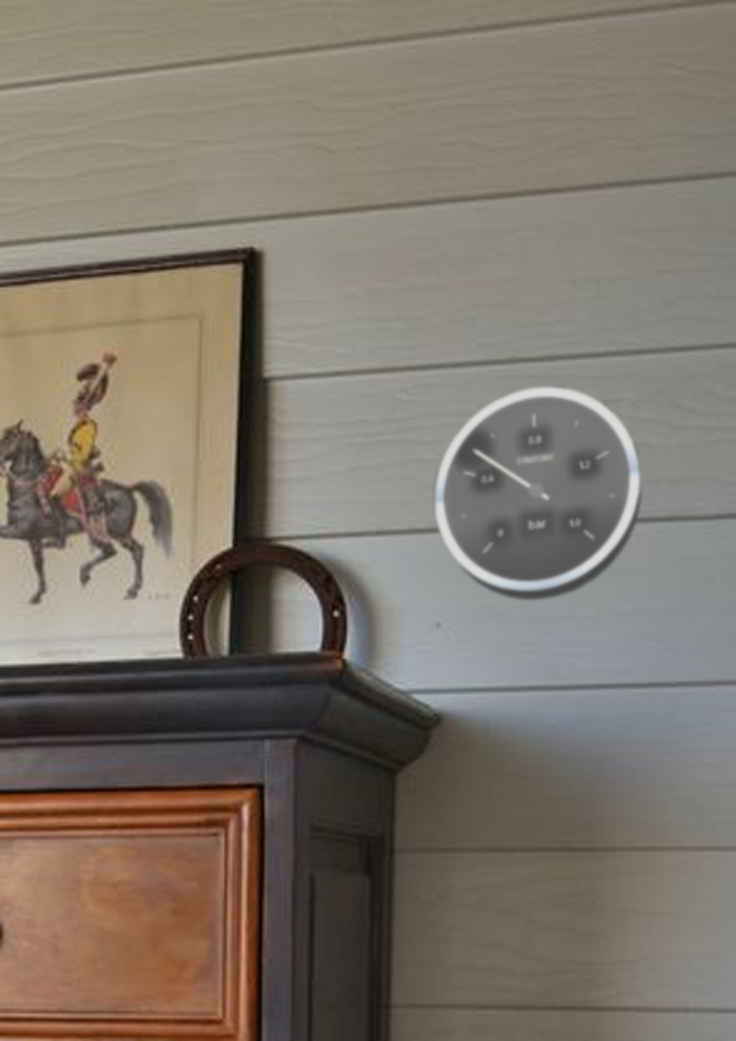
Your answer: 0.5 bar
